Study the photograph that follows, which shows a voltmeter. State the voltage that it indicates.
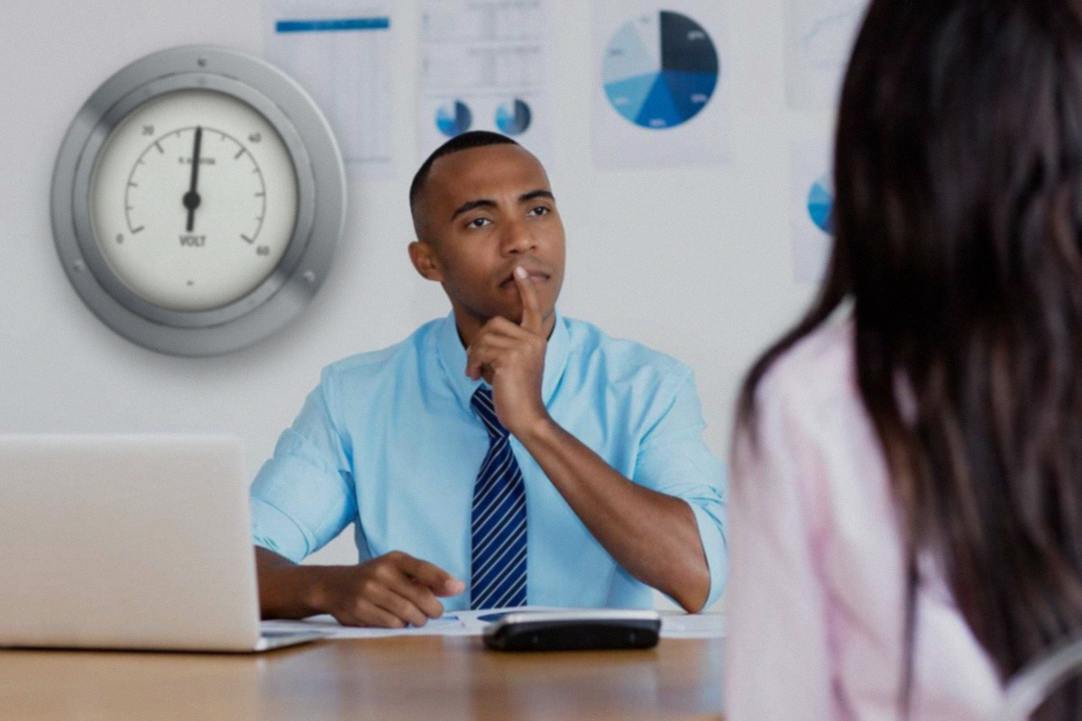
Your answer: 30 V
